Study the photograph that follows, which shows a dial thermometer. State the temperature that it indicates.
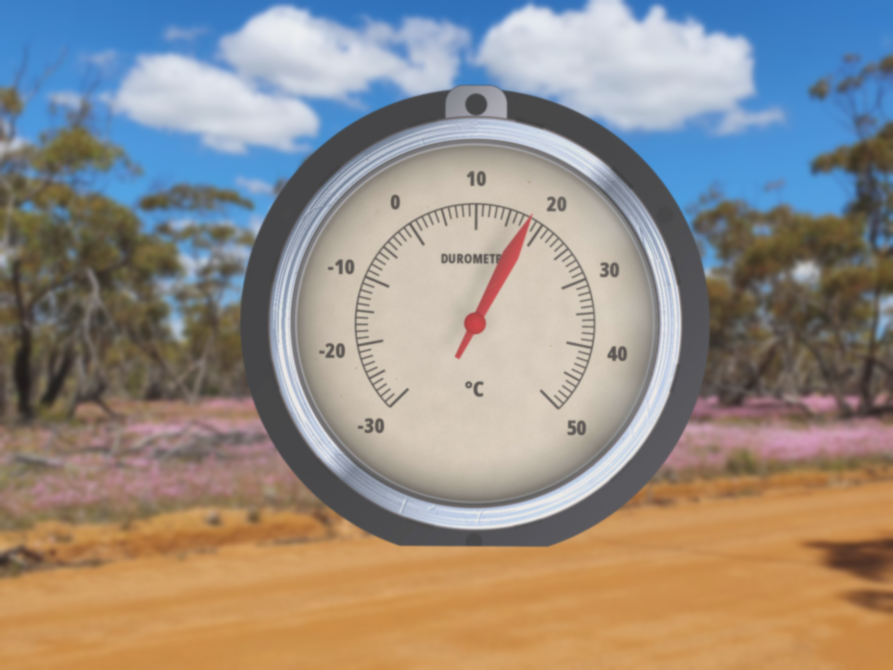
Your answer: 18 °C
